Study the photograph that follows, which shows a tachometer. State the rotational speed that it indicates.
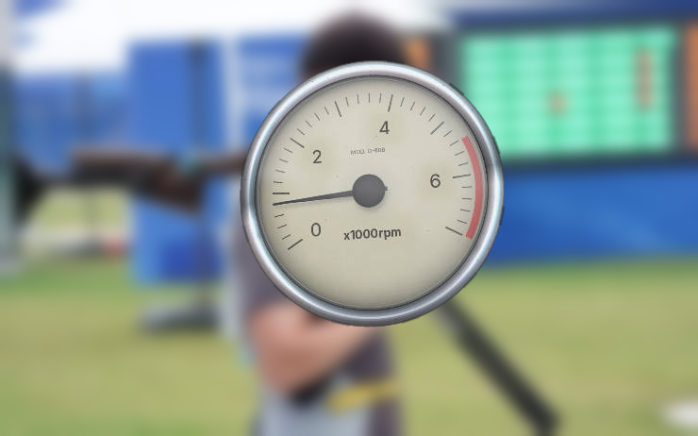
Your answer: 800 rpm
